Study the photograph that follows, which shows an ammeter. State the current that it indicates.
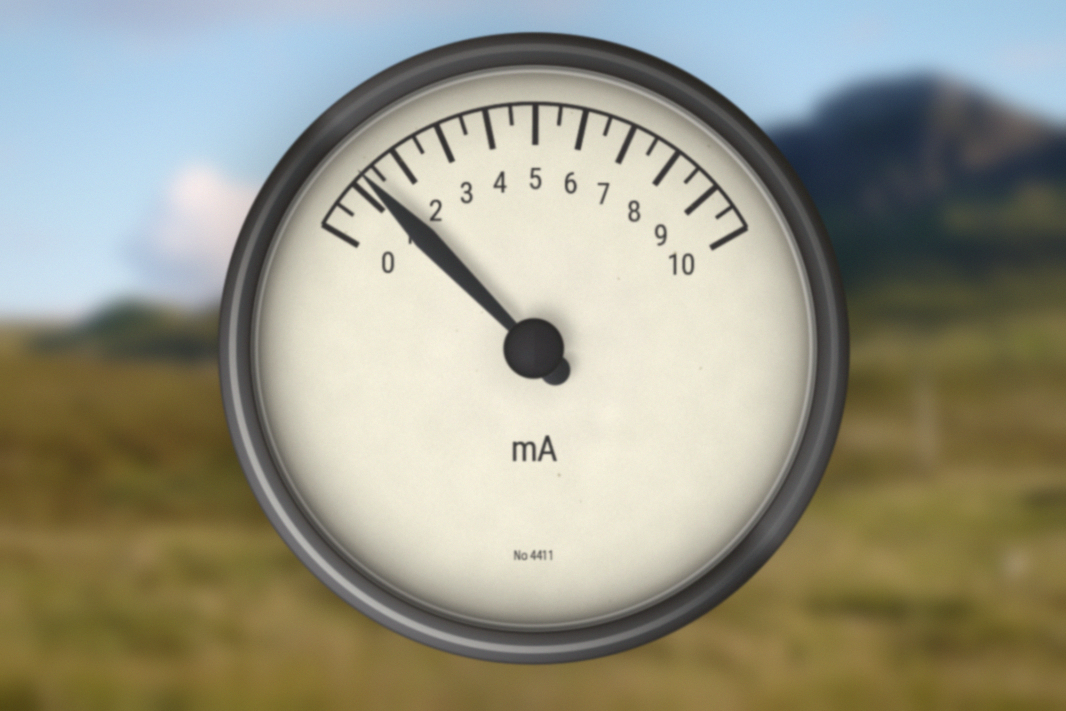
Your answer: 1.25 mA
